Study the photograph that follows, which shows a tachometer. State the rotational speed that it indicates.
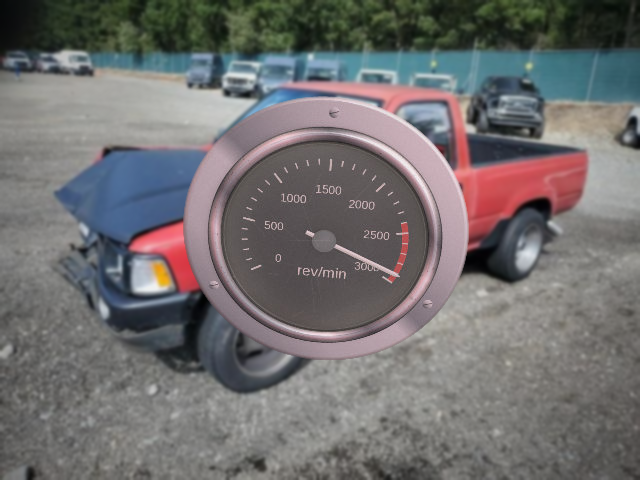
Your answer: 2900 rpm
